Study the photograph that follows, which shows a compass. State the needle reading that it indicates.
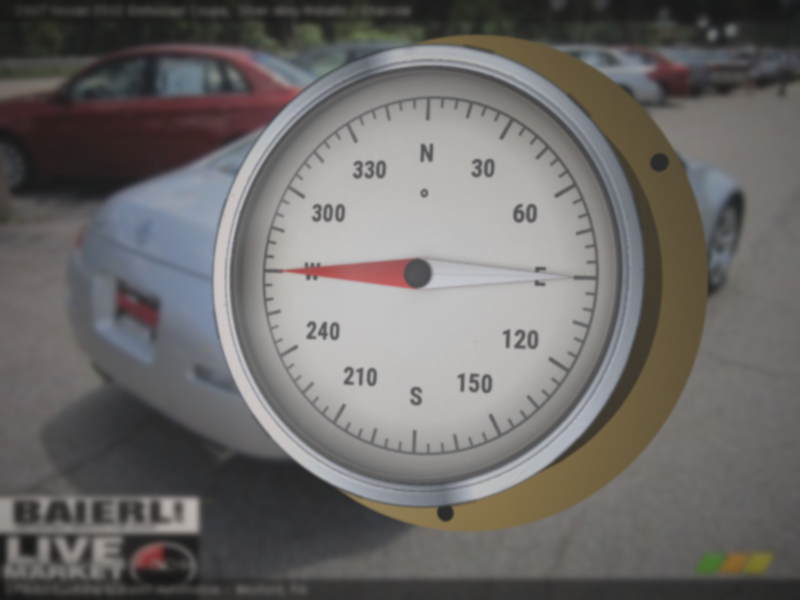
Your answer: 270 °
